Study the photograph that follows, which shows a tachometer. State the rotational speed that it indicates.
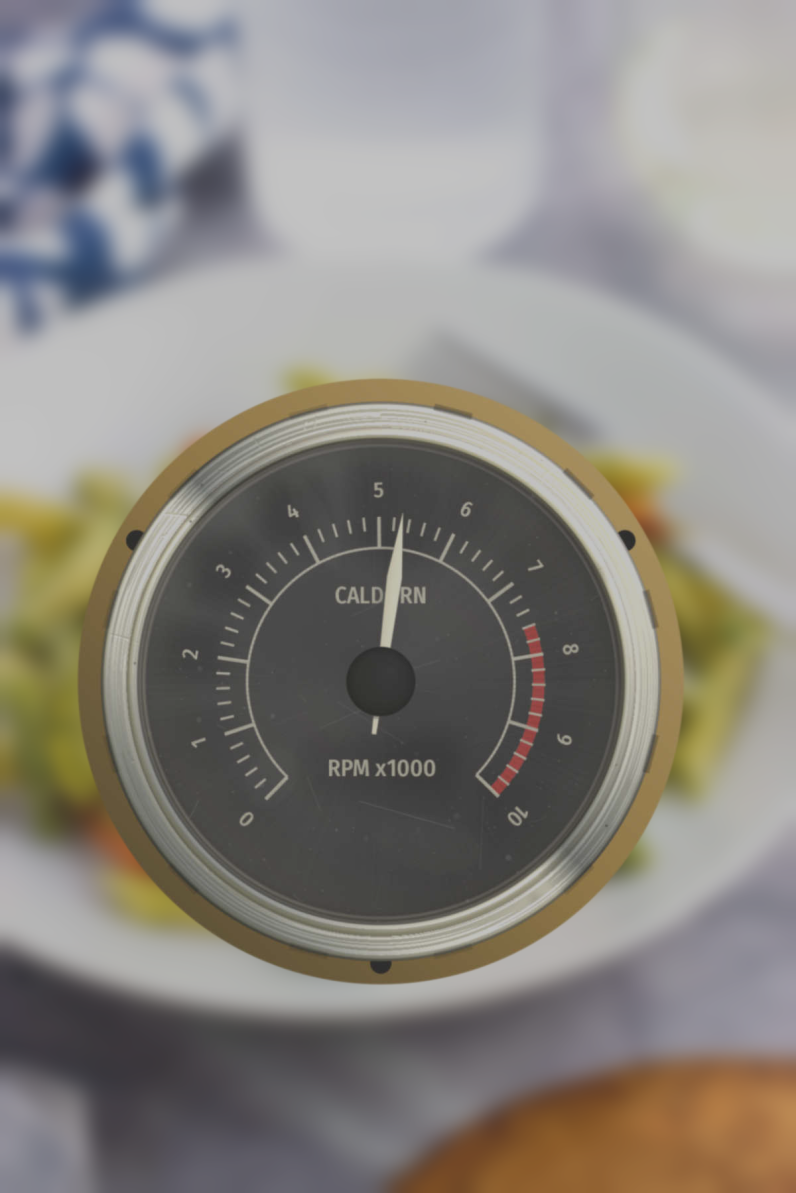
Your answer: 5300 rpm
